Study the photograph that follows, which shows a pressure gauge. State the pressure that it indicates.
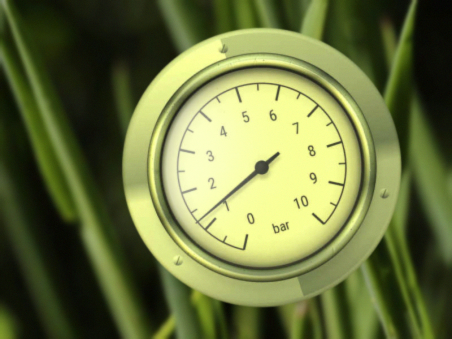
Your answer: 1.25 bar
